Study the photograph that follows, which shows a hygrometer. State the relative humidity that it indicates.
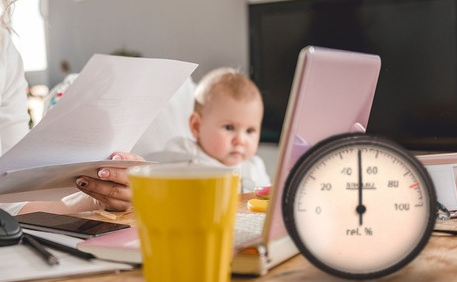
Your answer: 50 %
